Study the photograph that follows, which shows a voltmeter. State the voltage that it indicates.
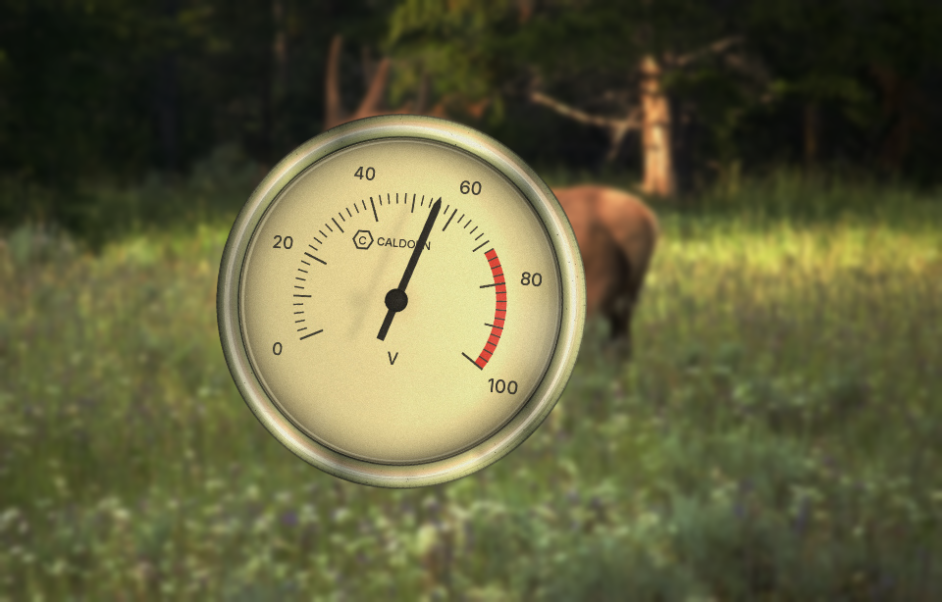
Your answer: 56 V
